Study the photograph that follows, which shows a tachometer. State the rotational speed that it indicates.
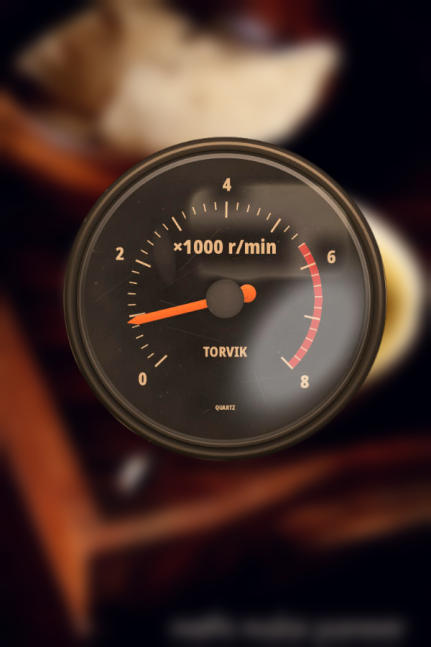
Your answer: 900 rpm
